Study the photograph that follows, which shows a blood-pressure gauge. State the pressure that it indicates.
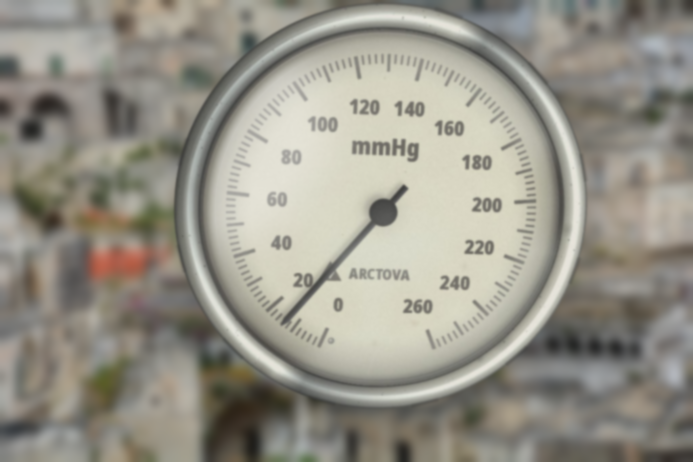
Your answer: 14 mmHg
